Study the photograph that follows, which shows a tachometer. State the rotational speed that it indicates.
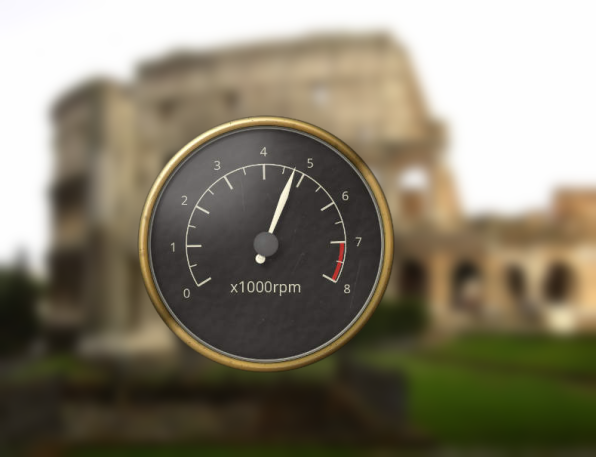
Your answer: 4750 rpm
